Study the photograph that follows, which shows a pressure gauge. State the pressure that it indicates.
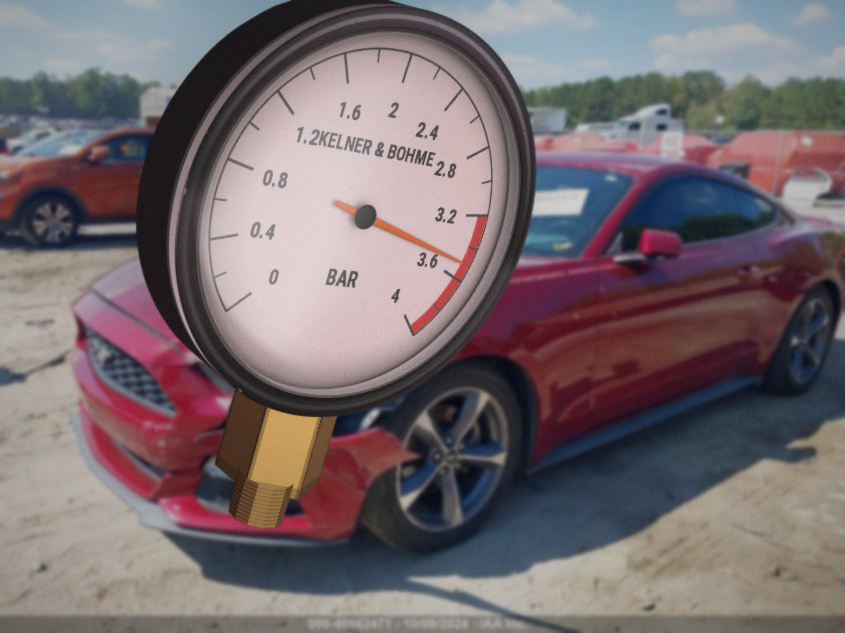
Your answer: 3.5 bar
